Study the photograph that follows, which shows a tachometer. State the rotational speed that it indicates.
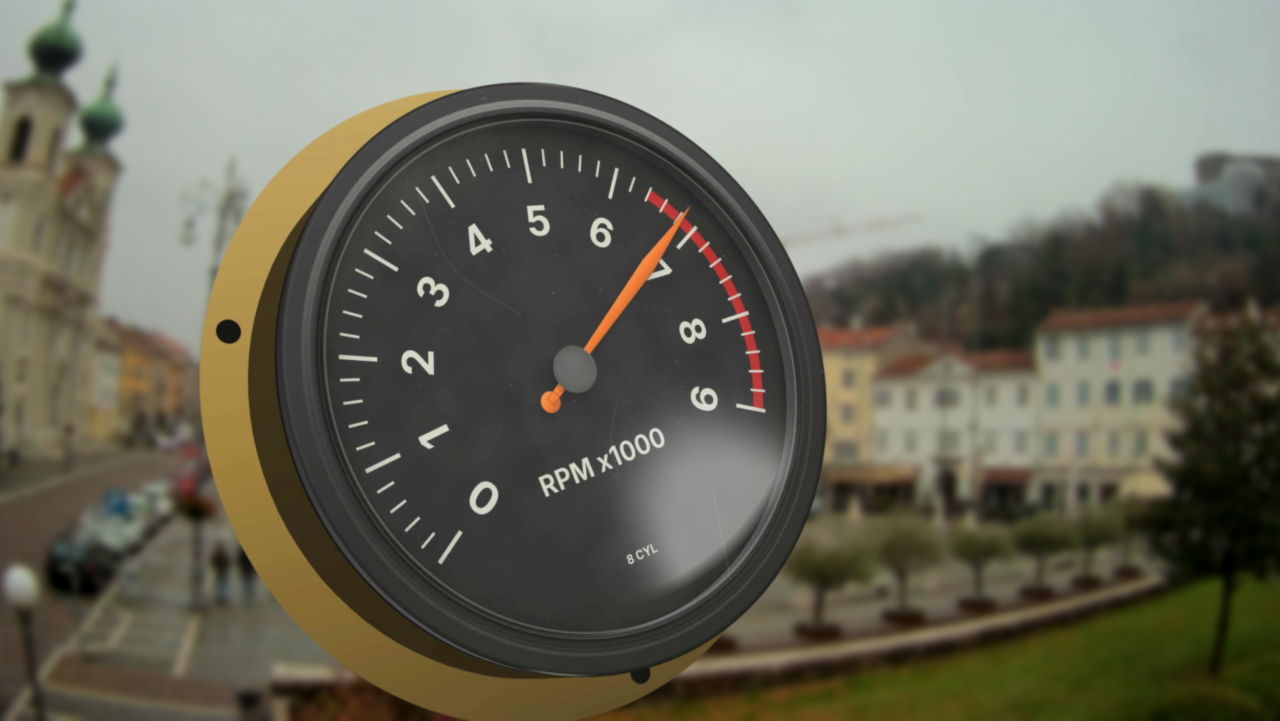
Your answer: 6800 rpm
